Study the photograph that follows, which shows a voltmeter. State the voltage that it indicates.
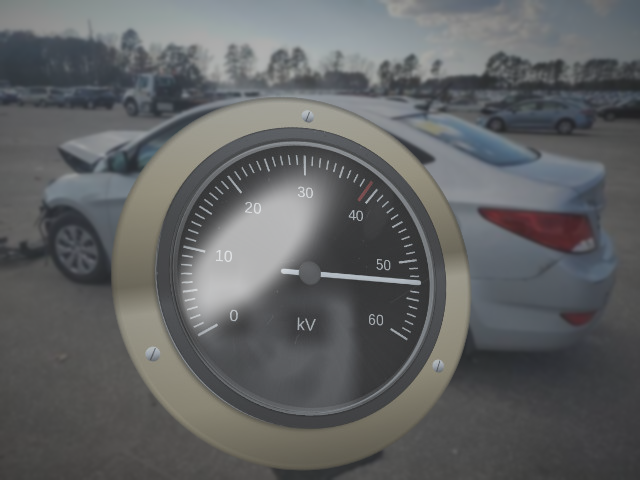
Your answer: 53 kV
